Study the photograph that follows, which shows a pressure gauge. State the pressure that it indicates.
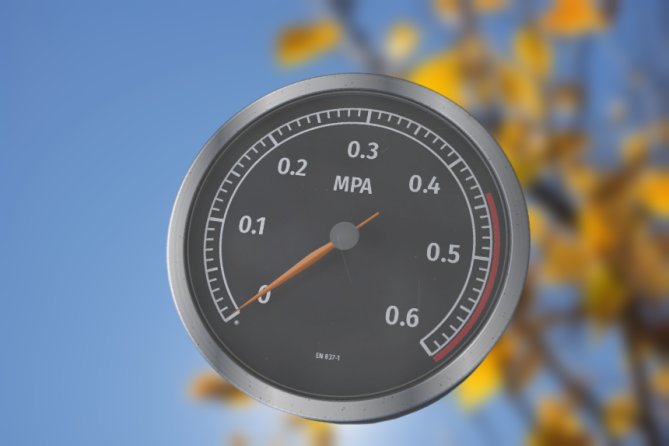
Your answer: 0 MPa
